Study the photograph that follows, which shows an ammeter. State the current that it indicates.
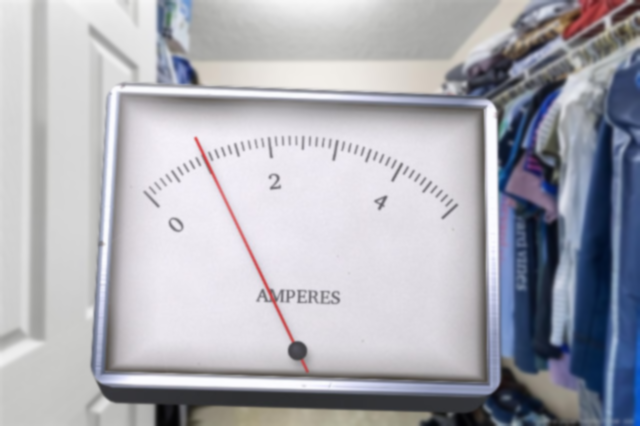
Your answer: 1 A
